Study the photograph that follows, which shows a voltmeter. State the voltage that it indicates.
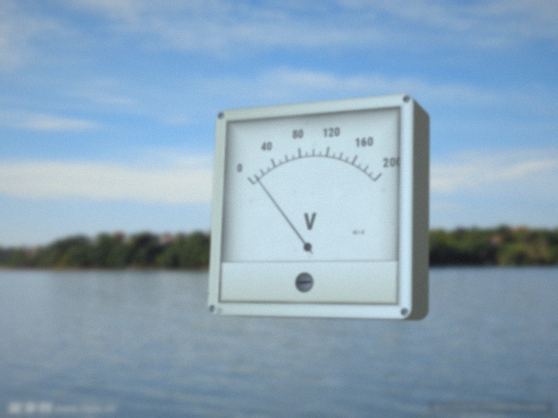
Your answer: 10 V
